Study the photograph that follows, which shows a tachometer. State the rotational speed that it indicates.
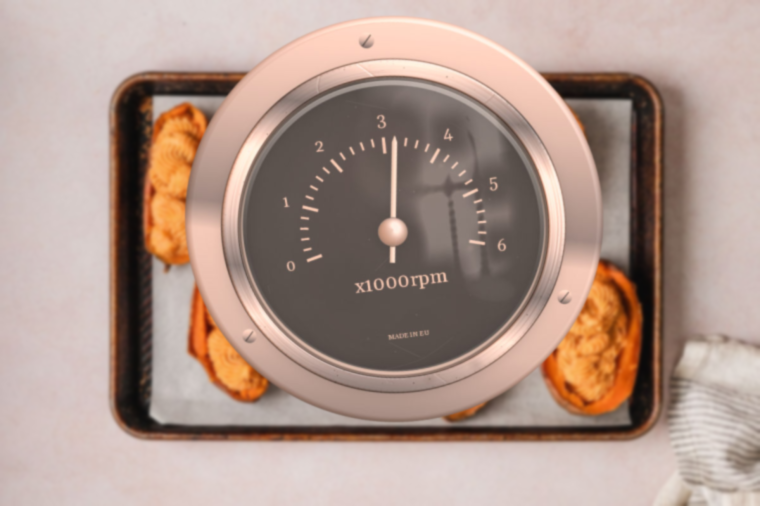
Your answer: 3200 rpm
